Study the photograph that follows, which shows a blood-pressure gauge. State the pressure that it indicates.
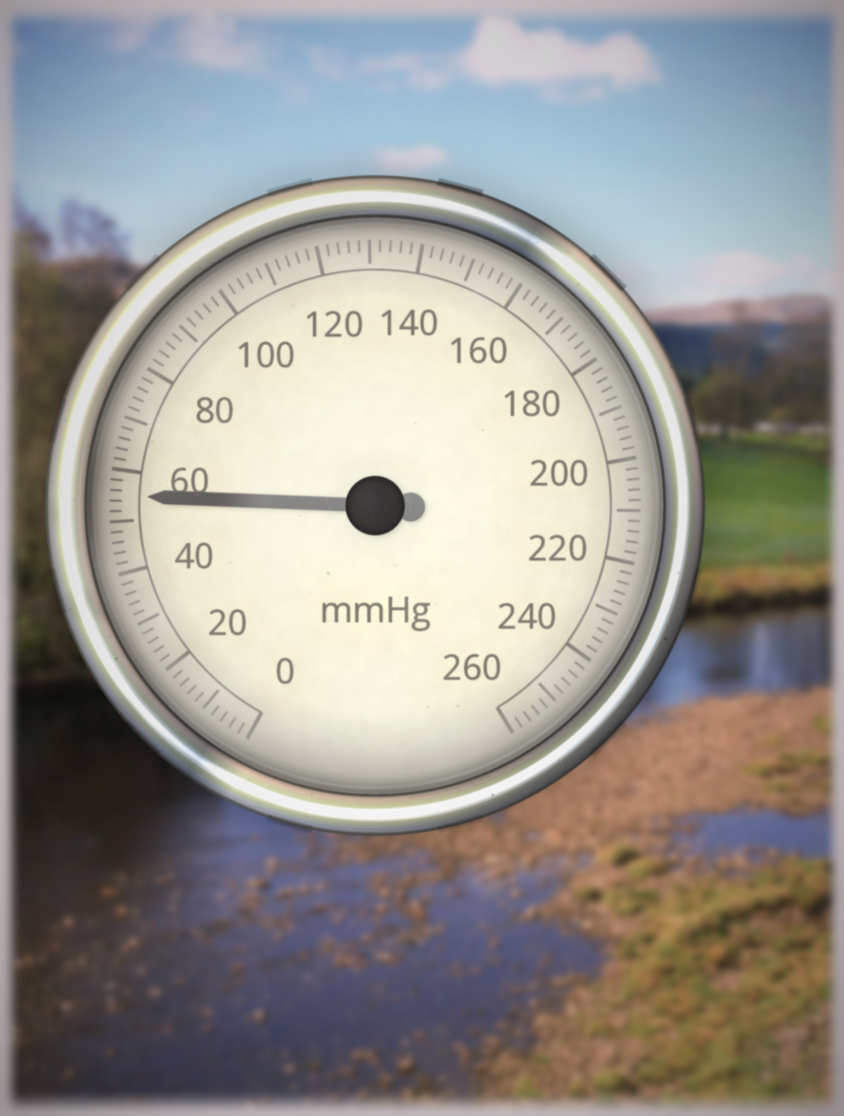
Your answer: 55 mmHg
